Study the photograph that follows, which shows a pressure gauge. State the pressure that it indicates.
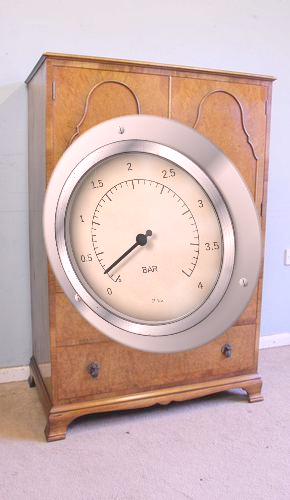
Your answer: 0.2 bar
